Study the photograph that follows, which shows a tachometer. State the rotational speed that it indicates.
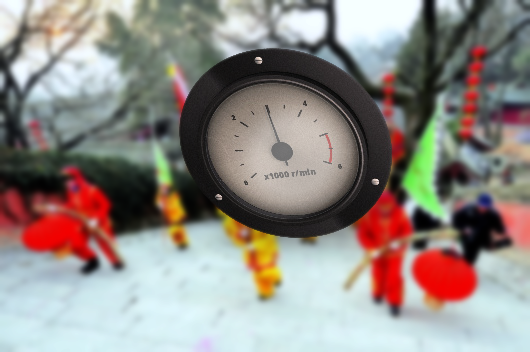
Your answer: 3000 rpm
